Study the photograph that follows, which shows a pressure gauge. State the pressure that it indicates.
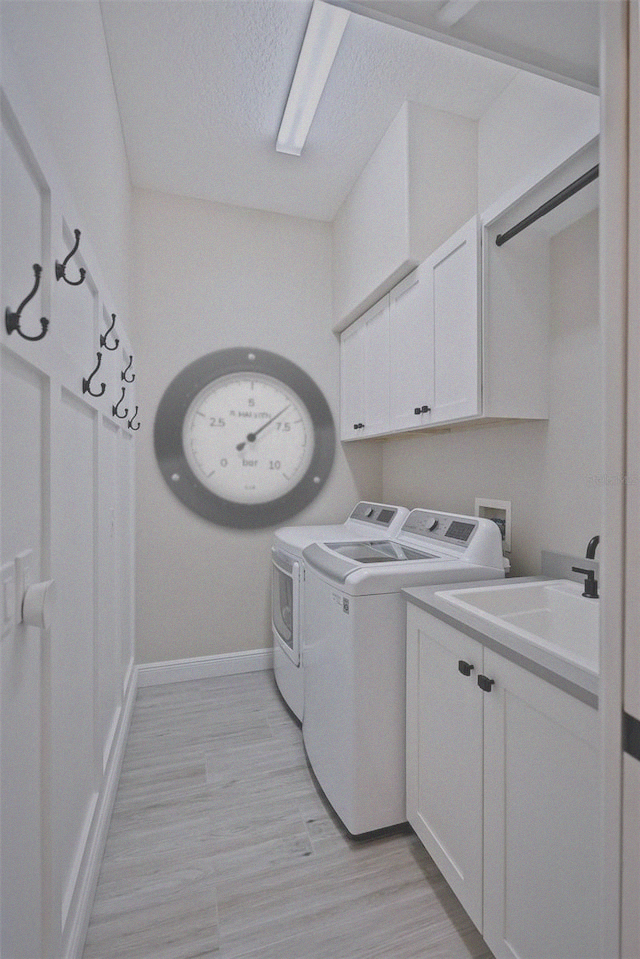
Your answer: 6.75 bar
